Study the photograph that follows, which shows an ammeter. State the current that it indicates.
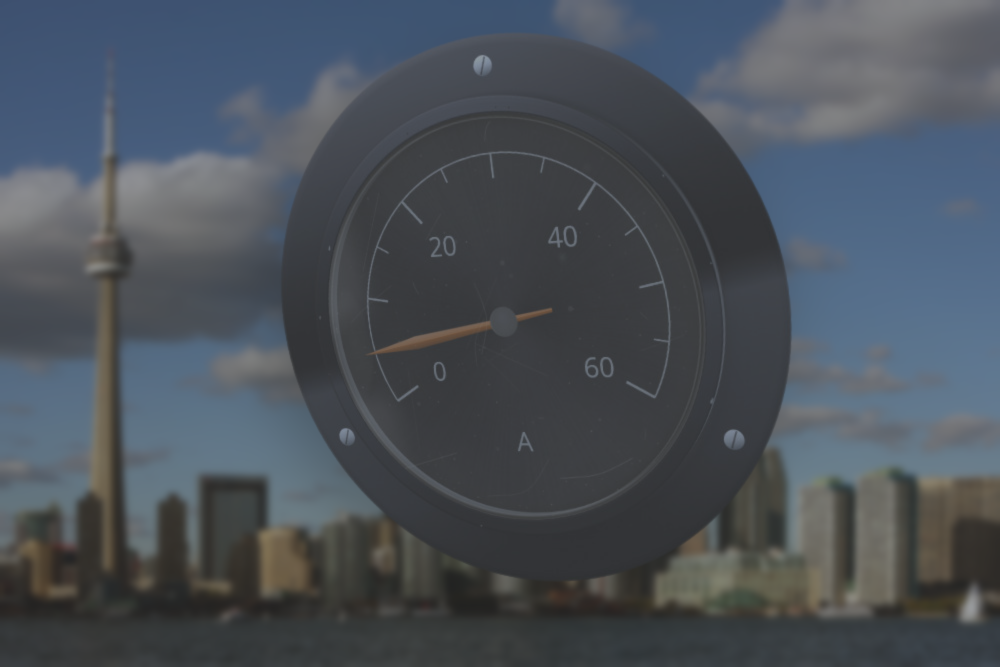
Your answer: 5 A
